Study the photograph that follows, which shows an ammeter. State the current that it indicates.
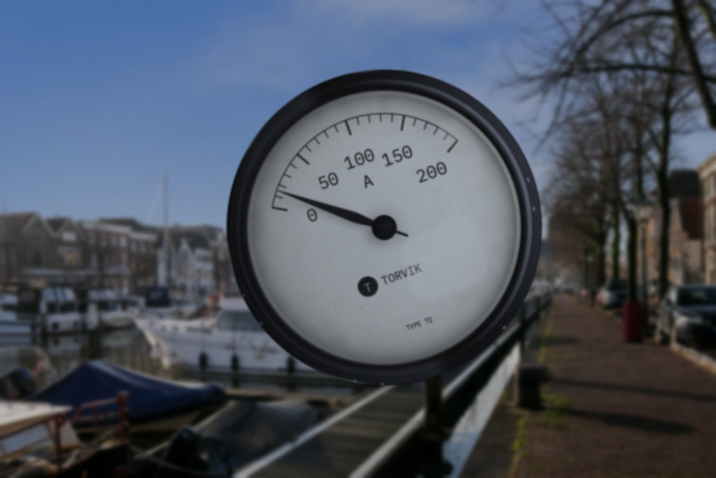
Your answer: 15 A
